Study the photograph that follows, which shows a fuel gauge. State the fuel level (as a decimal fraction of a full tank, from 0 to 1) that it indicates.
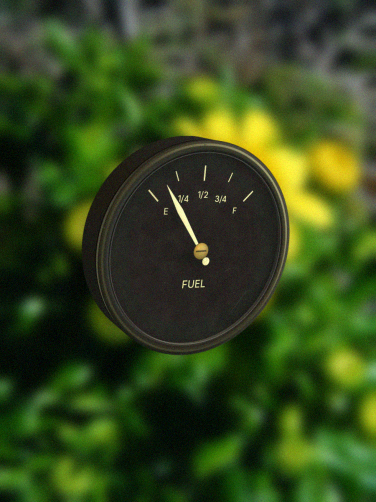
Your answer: 0.125
